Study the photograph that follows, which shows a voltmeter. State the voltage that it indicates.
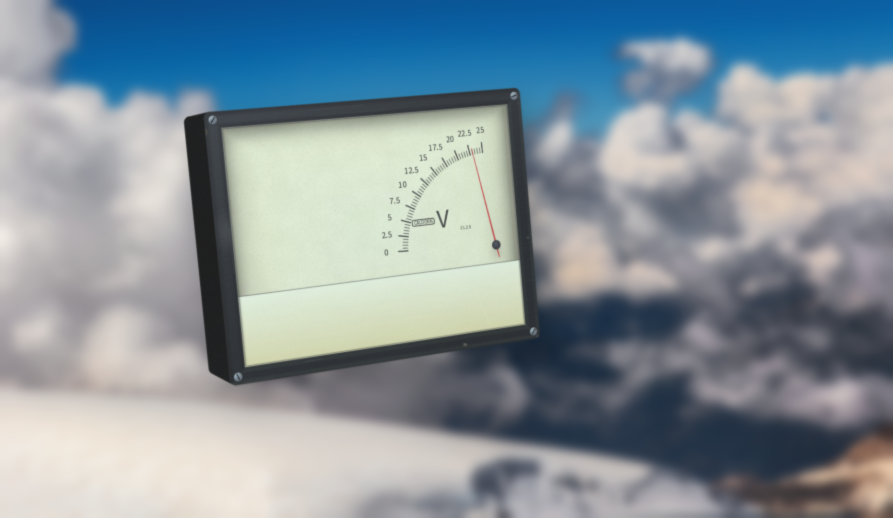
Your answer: 22.5 V
